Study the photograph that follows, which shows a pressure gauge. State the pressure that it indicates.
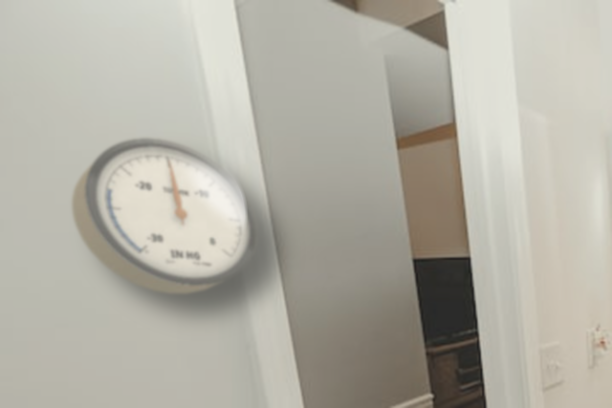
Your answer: -15 inHg
